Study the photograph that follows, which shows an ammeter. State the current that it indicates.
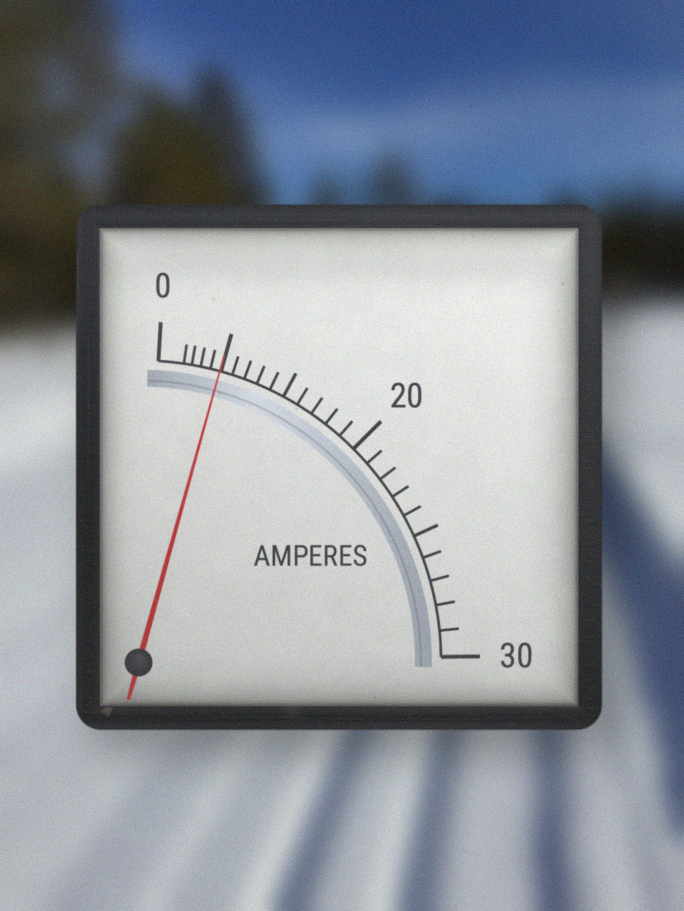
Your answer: 10 A
